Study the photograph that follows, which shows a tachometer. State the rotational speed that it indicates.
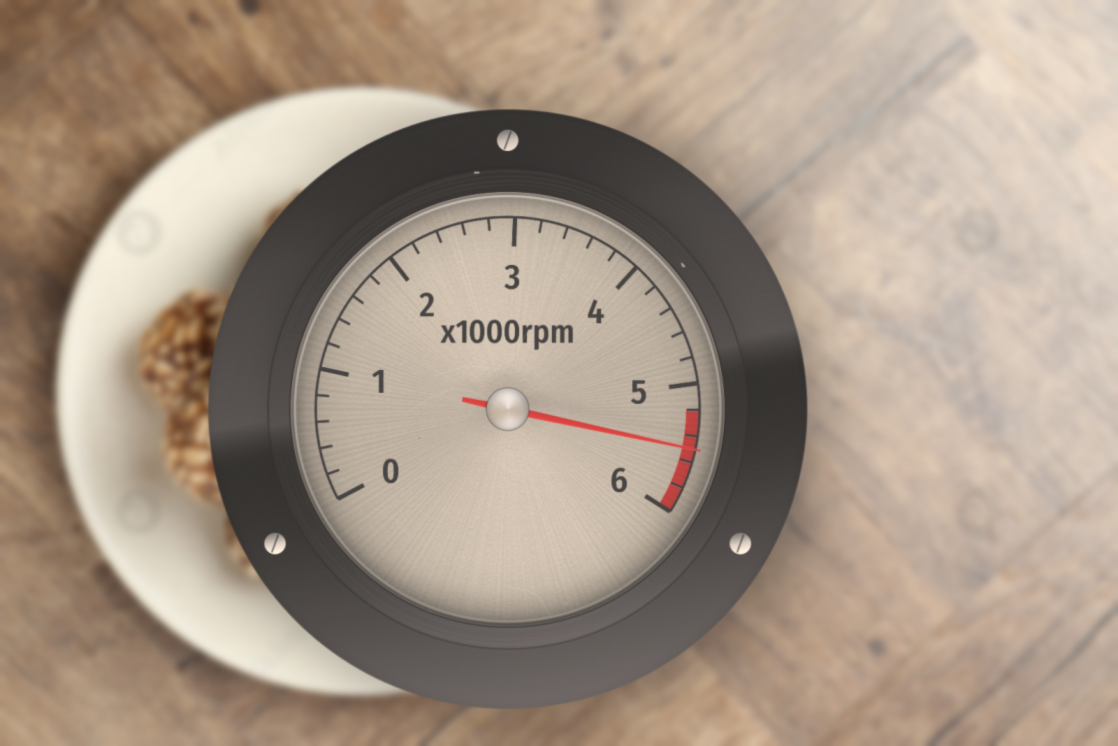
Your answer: 5500 rpm
